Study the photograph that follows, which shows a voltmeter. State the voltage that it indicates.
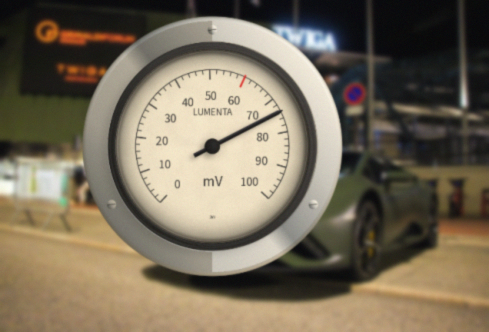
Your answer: 74 mV
